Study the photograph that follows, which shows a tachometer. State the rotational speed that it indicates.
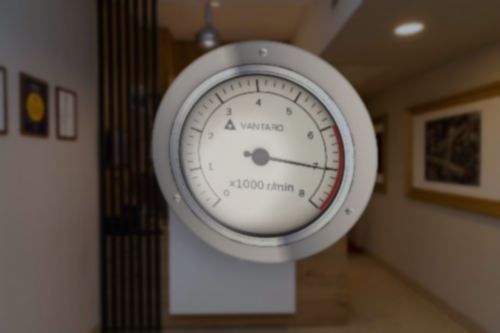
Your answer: 7000 rpm
